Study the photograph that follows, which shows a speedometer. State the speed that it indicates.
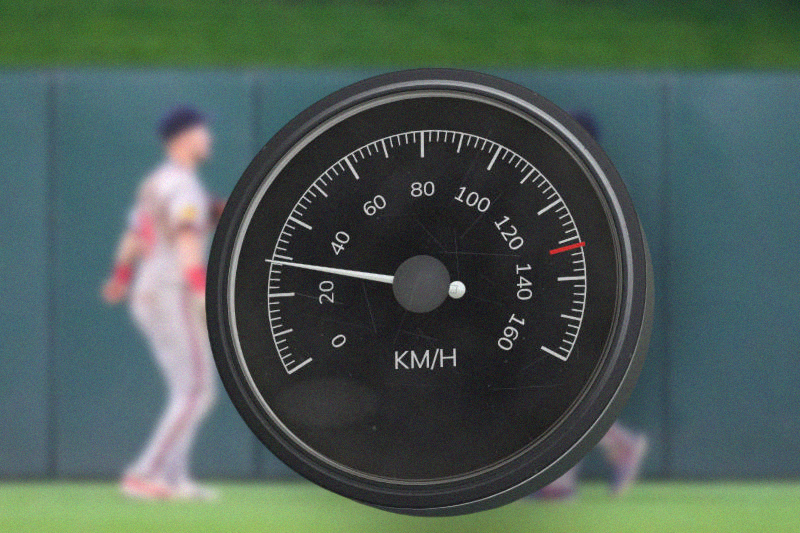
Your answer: 28 km/h
